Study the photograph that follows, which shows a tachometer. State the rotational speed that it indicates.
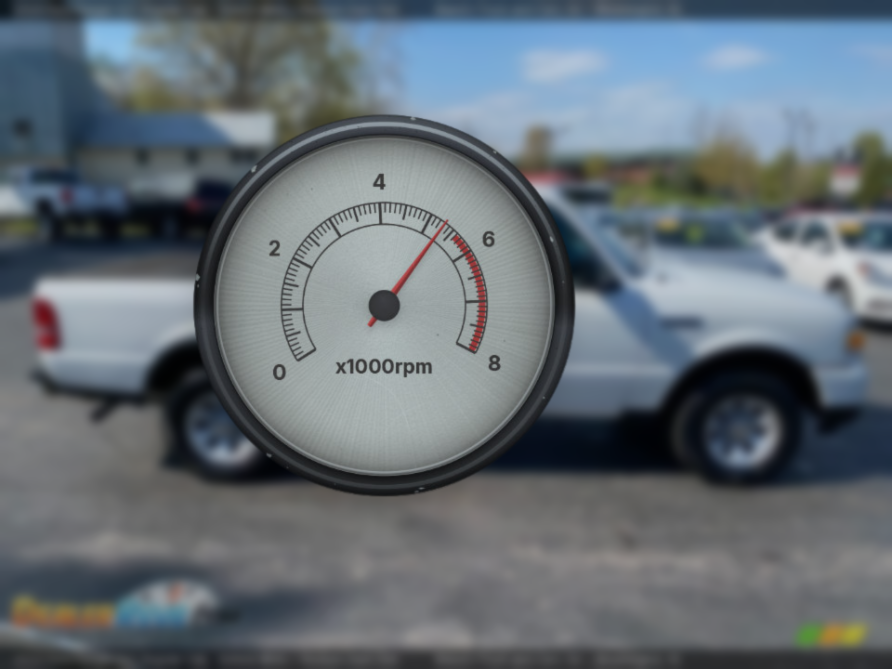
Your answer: 5300 rpm
